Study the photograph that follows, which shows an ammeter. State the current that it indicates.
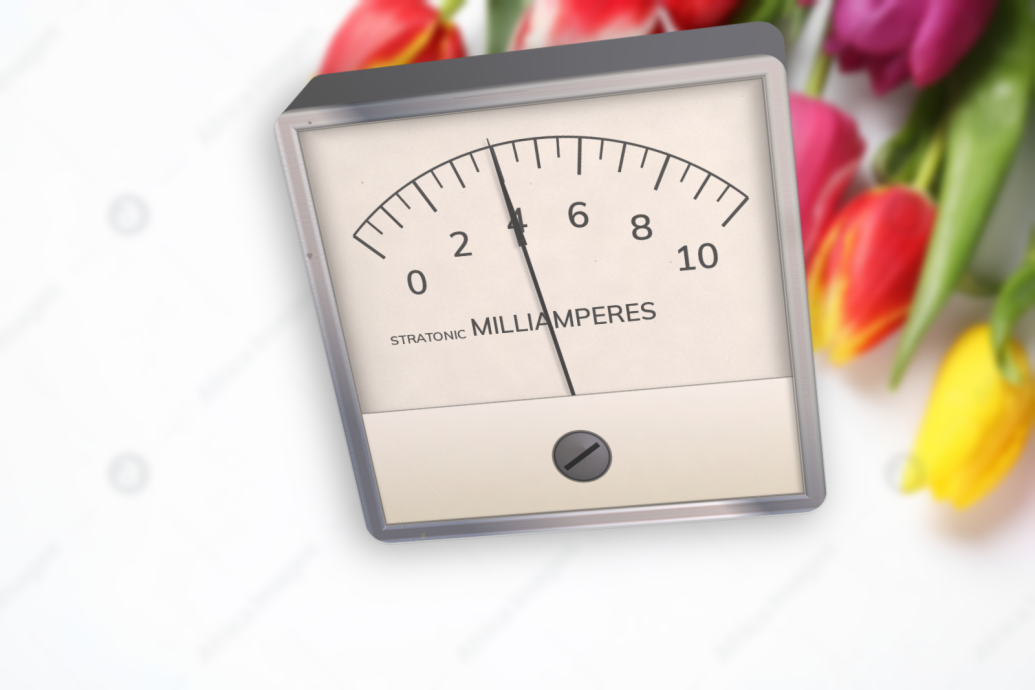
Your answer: 4 mA
